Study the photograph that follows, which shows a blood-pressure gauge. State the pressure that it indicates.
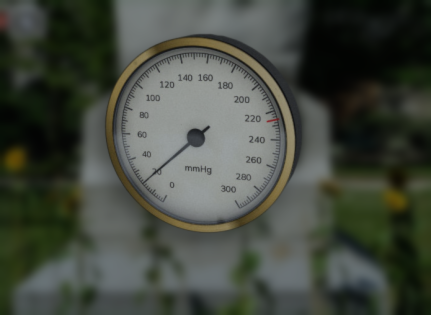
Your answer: 20 mmHg
